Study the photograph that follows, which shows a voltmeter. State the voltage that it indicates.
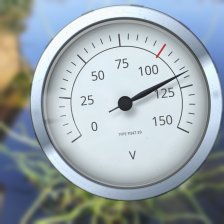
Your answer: 117.5 V
